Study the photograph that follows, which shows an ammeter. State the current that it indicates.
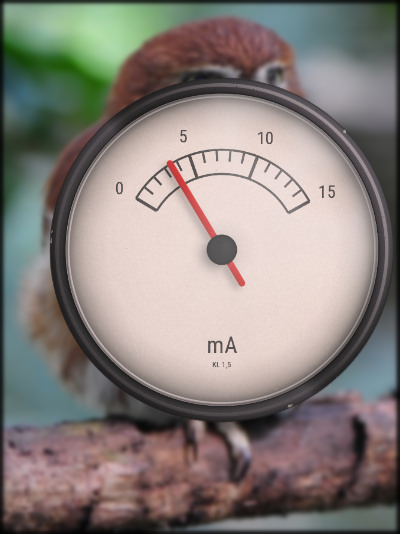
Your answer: 3.5 mA
